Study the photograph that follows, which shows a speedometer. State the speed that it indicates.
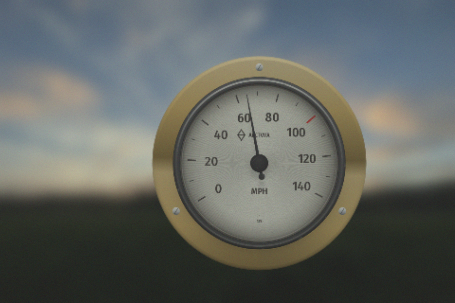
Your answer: 65 mph
